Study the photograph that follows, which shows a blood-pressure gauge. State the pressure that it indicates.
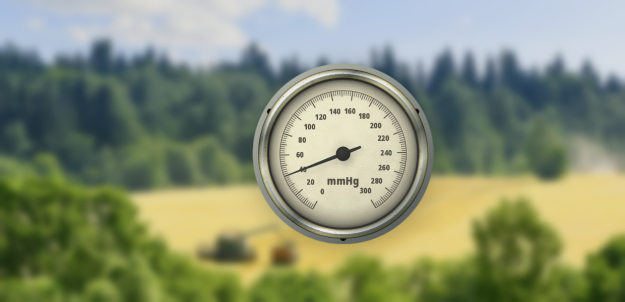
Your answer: 40 mmHg
